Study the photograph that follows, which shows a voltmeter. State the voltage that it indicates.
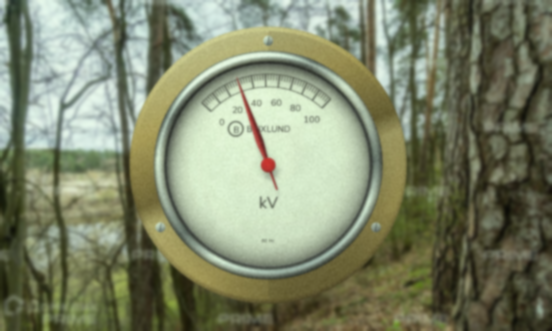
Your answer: 30 kV
